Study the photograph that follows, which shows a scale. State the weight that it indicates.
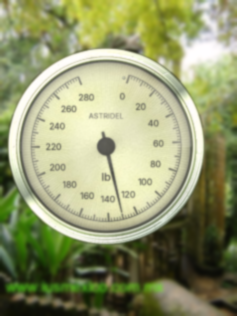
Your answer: 130 lb
